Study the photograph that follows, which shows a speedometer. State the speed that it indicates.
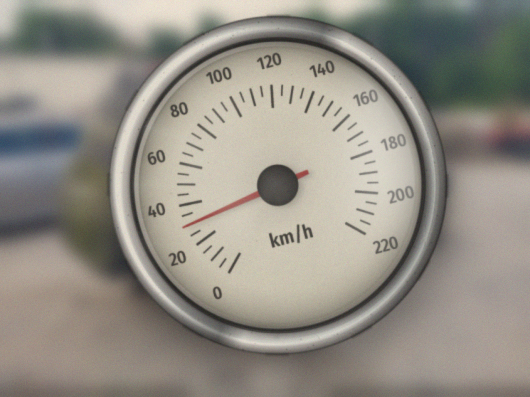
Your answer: 30 km/h
